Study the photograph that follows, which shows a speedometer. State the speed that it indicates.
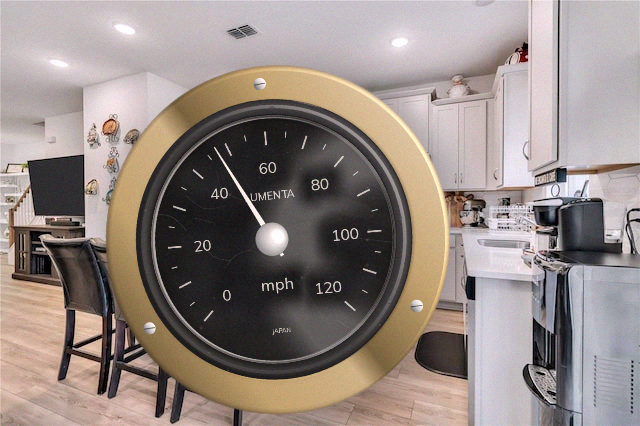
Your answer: 47.5 mph
